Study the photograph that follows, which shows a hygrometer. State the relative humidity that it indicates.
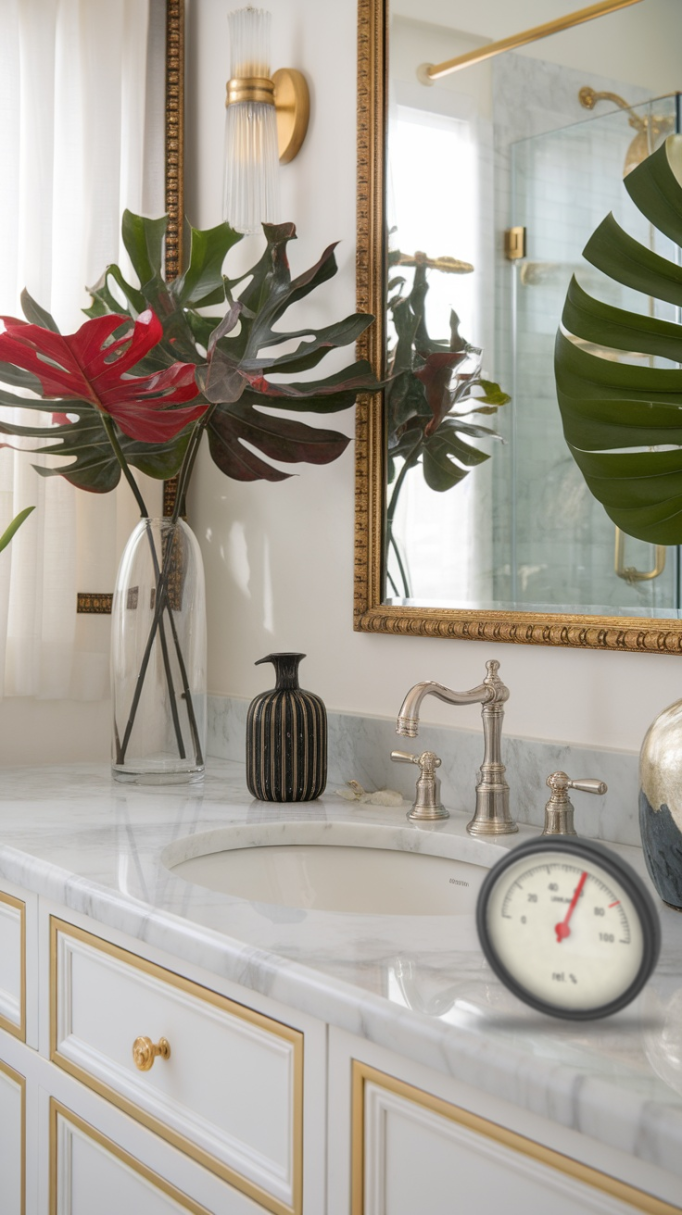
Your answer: 60 %
